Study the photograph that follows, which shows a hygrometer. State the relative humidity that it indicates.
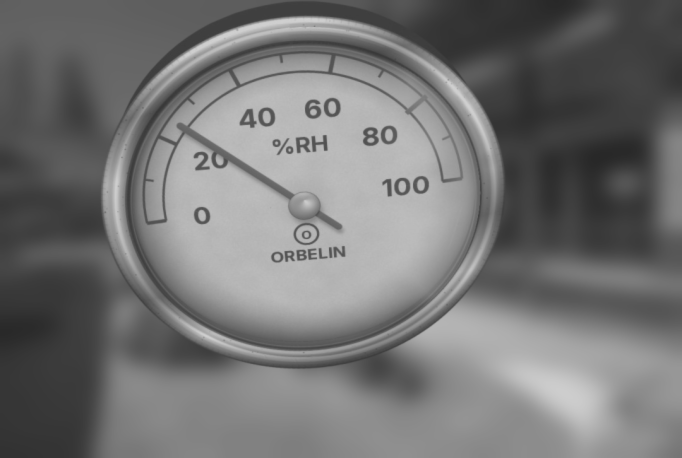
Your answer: 25 %
